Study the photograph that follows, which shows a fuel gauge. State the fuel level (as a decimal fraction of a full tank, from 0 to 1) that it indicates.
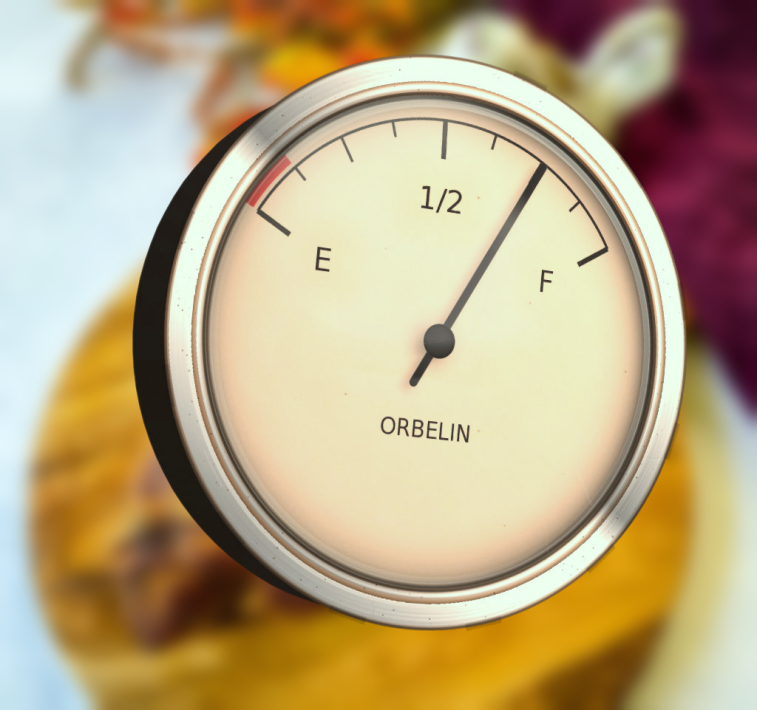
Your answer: 0.75
